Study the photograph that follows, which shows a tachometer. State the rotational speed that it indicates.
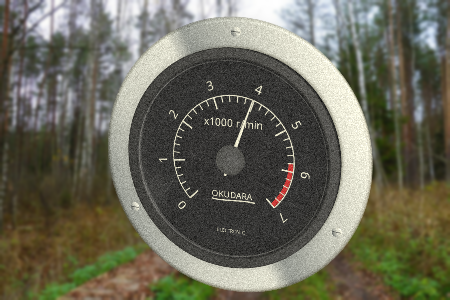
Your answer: 4000 rpm
